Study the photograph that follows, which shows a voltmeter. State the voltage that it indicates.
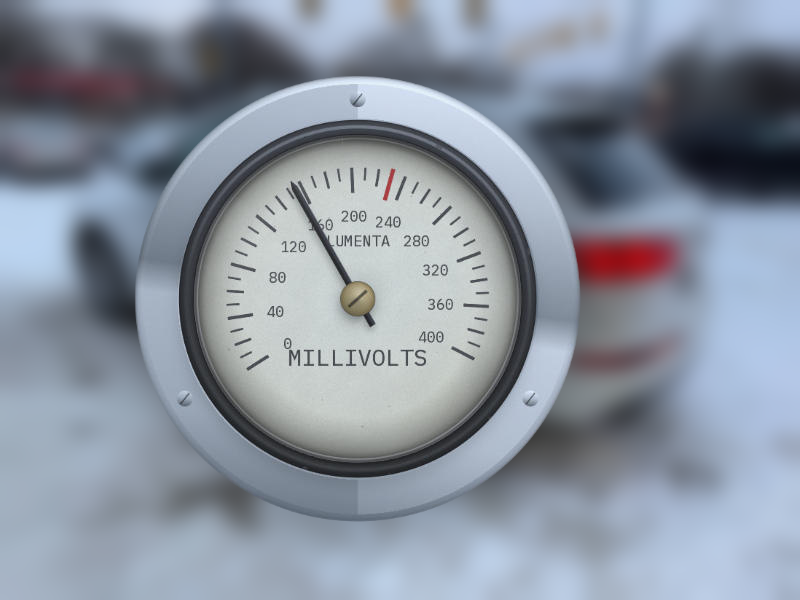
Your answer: 155 mV
